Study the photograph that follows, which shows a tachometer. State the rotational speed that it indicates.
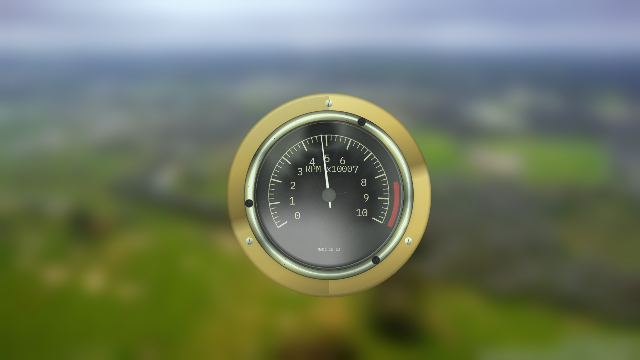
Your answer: 4800 rpm
